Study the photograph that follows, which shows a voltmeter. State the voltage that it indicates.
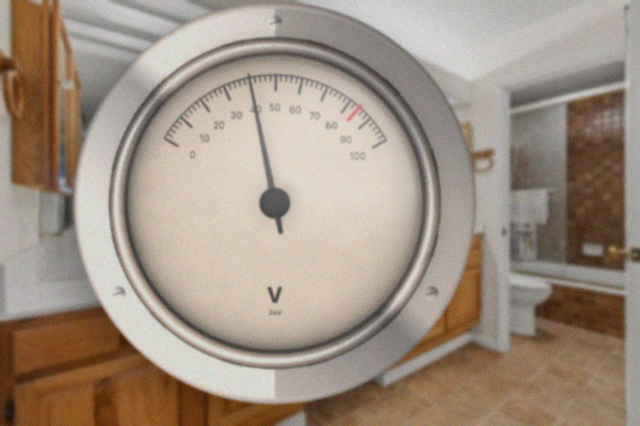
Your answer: 40 V
